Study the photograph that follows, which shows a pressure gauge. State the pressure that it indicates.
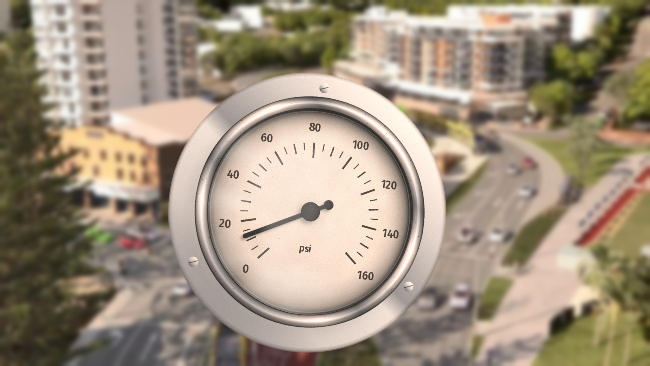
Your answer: 12.5 psi
